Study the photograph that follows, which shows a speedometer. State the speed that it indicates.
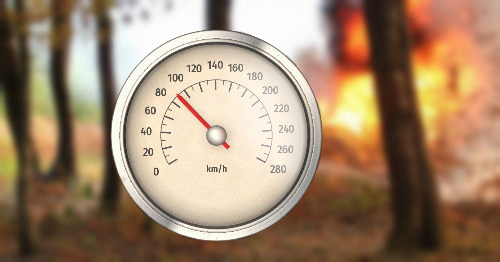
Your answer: 90 km/h
